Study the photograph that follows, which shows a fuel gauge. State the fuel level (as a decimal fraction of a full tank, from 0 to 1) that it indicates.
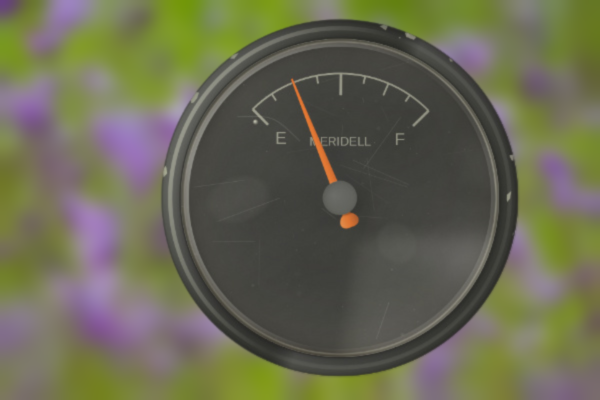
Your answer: 0.25
